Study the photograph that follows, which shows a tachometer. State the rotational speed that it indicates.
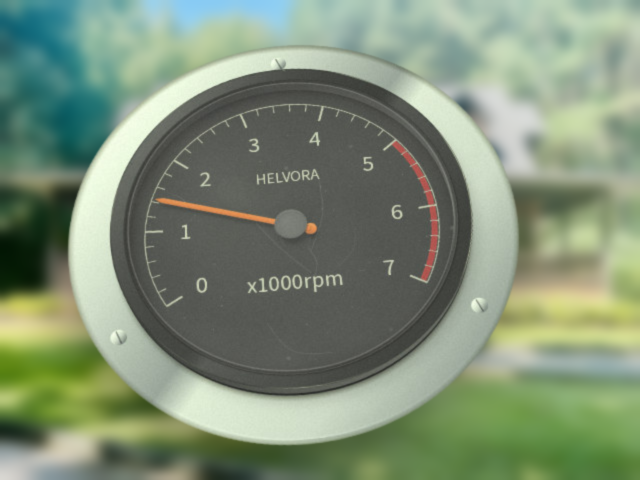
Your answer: 1400 rpm
